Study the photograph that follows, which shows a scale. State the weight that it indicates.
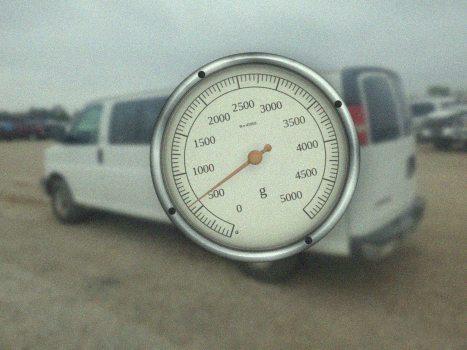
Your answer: 600 g
